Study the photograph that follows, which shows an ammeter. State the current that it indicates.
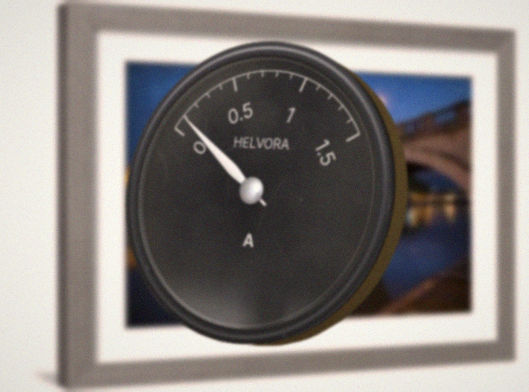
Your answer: 0.1 A
